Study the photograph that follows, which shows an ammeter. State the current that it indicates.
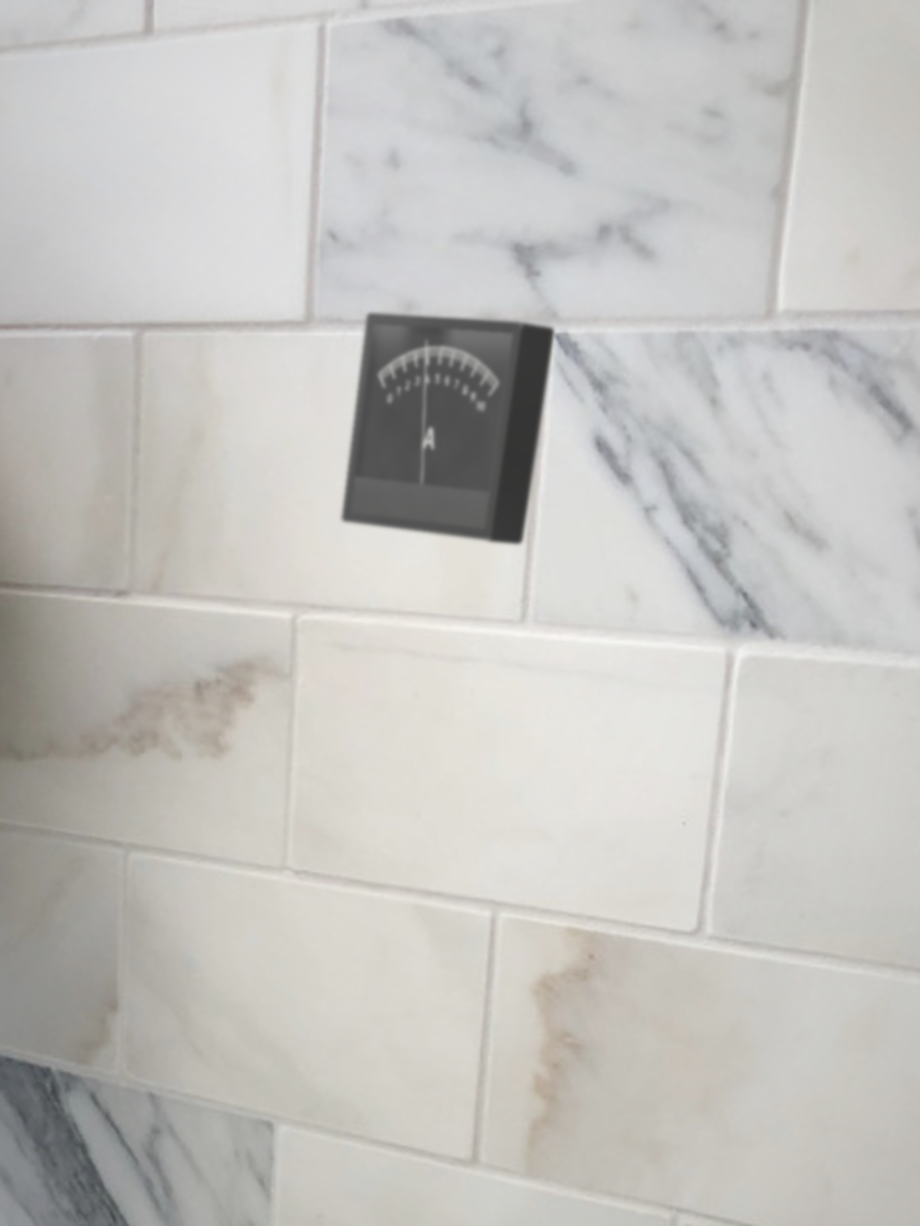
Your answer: 4 A
